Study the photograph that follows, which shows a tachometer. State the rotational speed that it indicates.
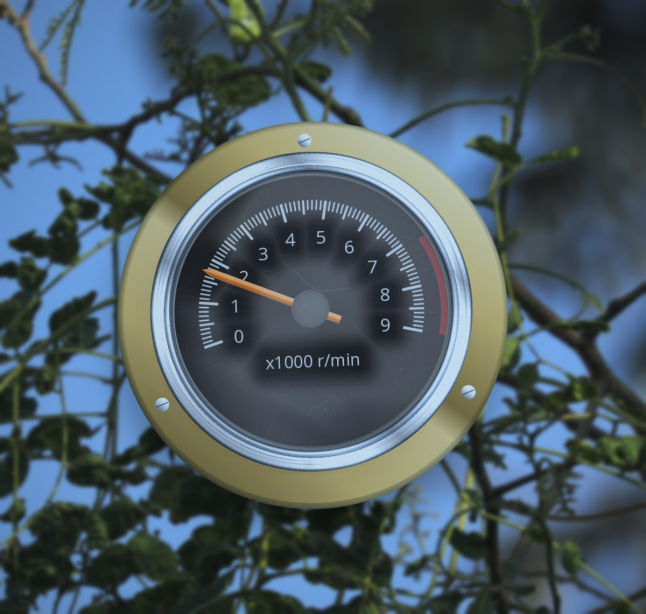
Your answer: 1700 rpm
